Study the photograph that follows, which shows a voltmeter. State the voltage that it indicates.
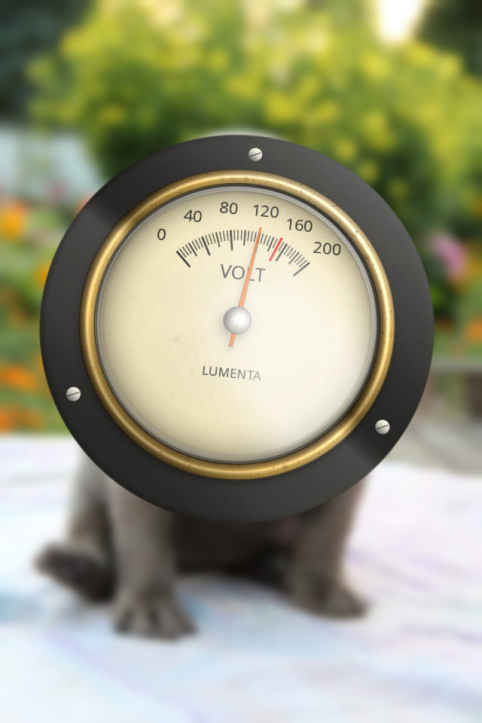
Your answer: 120 V
